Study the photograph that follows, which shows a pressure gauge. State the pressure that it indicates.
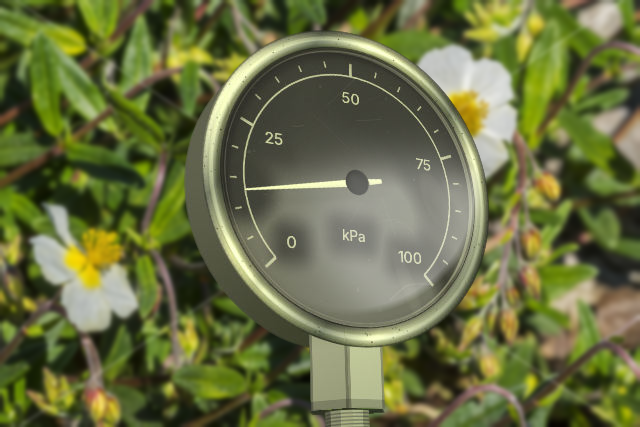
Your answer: 12.5 kPa
